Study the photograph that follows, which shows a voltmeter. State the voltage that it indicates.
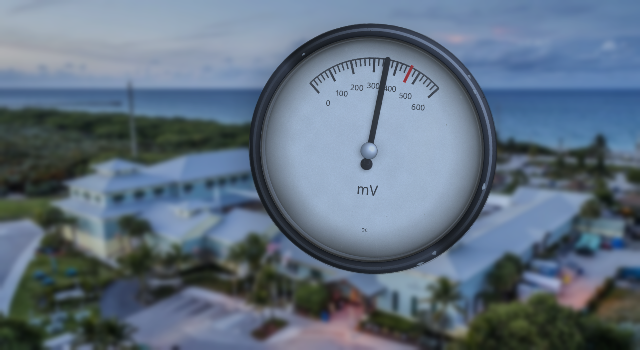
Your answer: 360 mV
